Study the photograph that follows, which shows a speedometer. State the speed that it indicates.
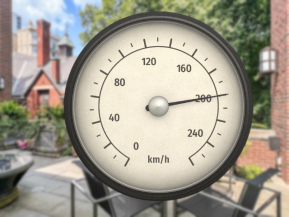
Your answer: 200 km/h
